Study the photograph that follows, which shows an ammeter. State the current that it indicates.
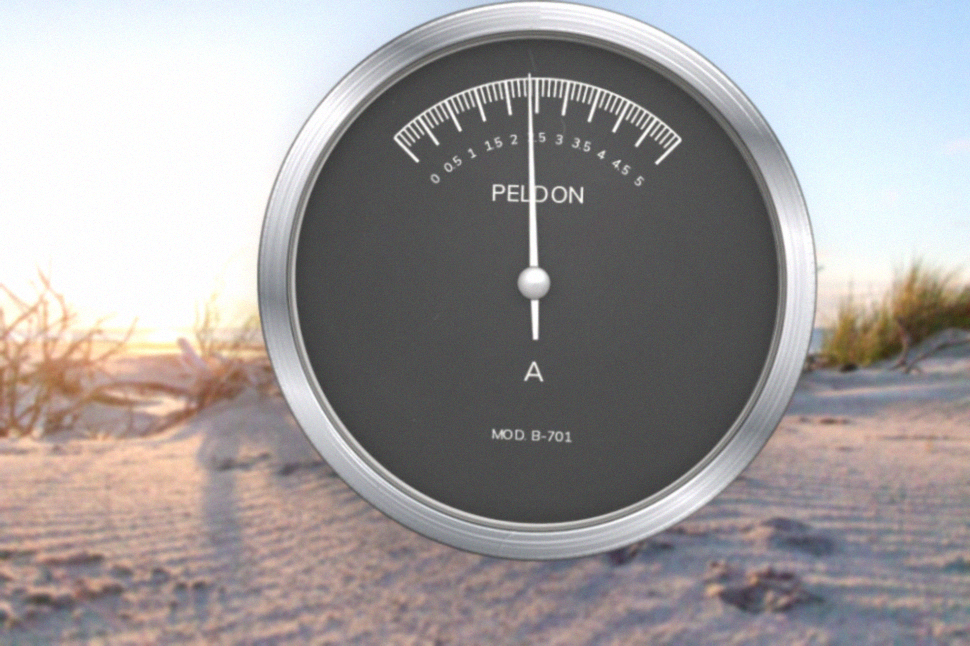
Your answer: 2.4 A
